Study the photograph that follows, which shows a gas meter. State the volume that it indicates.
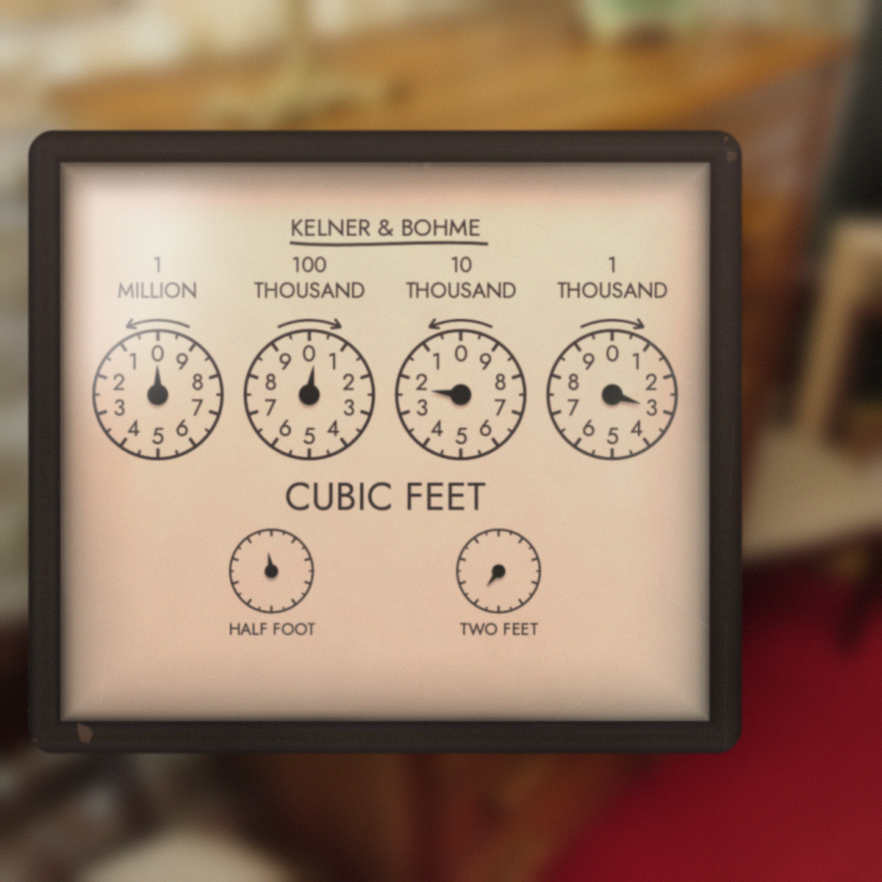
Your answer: 2300 ft³
